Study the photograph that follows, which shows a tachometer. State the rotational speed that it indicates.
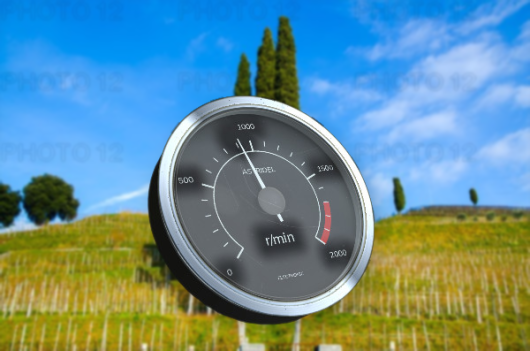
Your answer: 900 rpm
